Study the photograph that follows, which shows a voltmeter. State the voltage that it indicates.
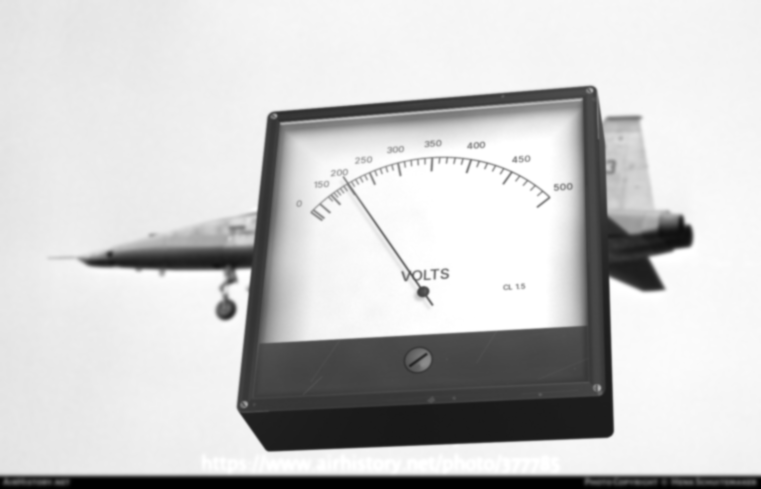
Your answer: 200 V
